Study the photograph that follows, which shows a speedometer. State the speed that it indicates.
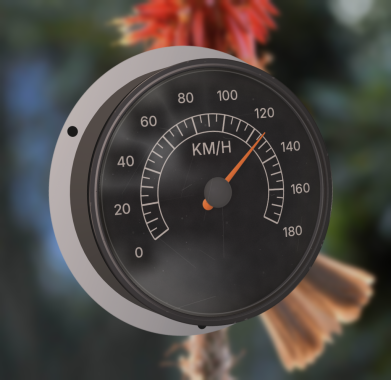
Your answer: 125 km/h
